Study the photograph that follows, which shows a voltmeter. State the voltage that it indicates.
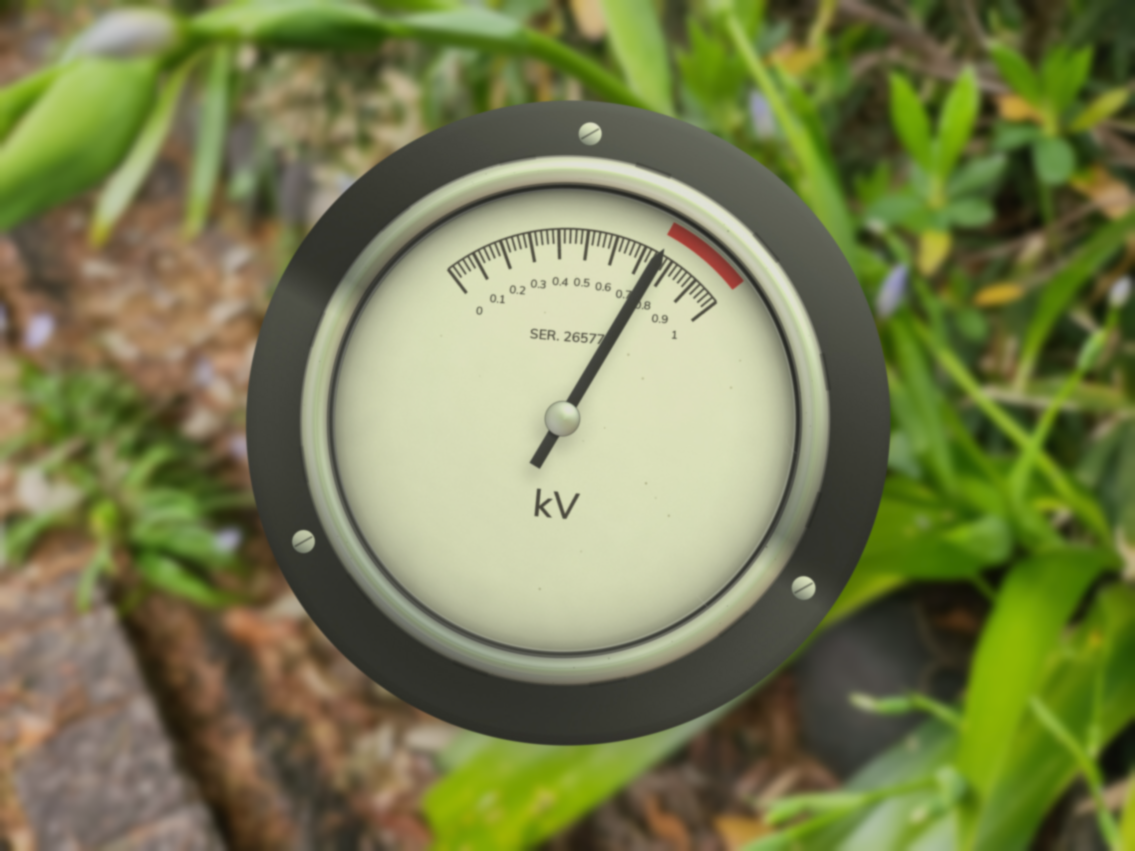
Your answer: 0.76 kV
